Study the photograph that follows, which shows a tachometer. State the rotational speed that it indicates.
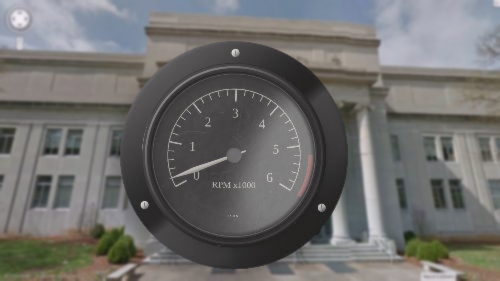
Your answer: 200 rpm
